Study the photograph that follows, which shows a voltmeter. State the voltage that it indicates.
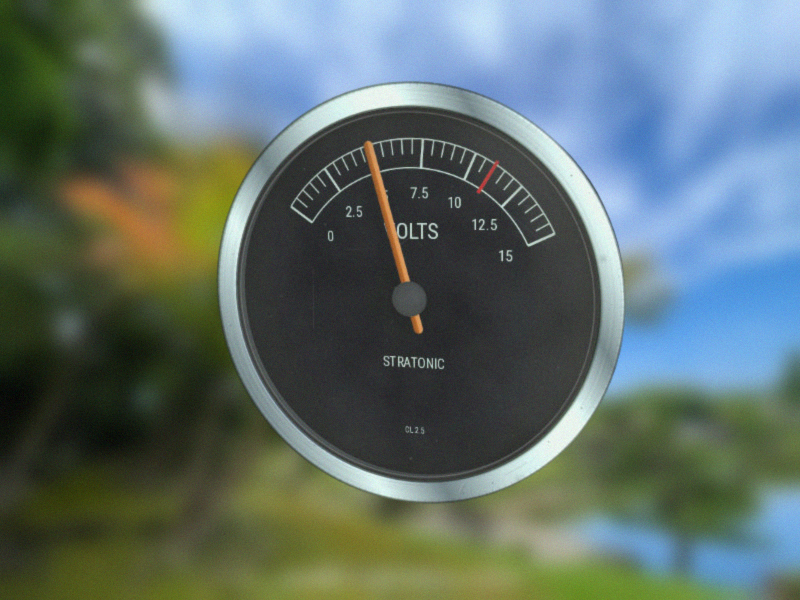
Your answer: 5 V
